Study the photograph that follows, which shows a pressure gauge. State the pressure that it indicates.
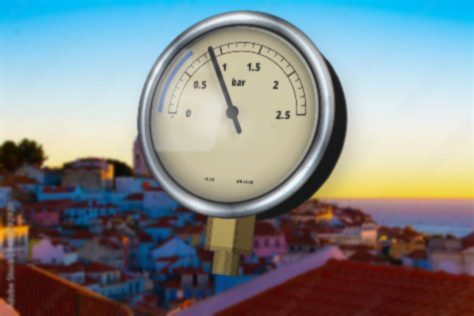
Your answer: 0.9 bar
